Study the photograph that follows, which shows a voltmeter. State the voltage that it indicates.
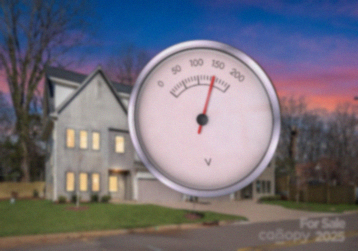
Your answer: 150 V
